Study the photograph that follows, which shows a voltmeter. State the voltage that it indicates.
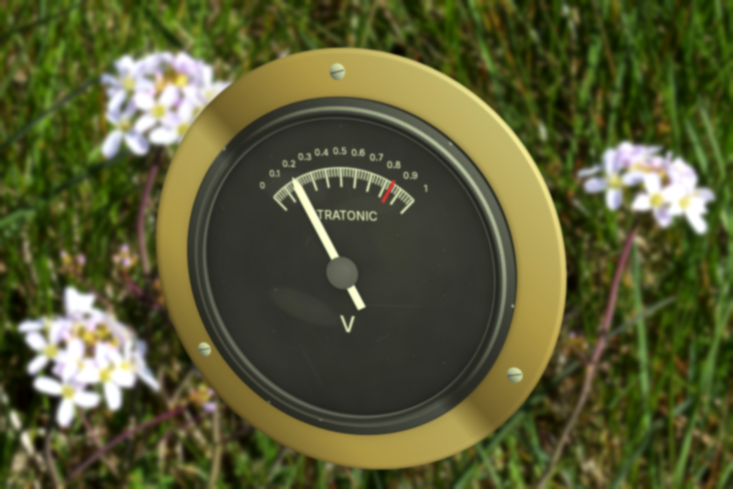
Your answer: 0.2 V
